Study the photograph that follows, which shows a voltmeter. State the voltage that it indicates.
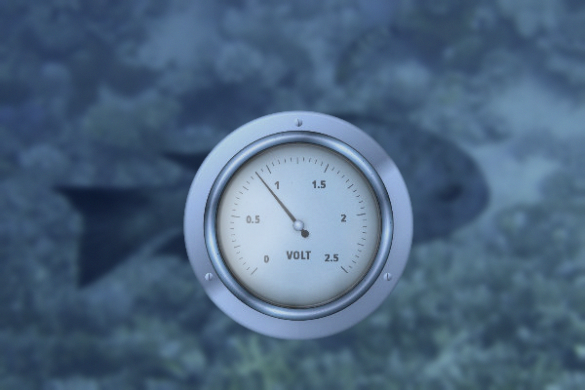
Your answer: 0.9 V
